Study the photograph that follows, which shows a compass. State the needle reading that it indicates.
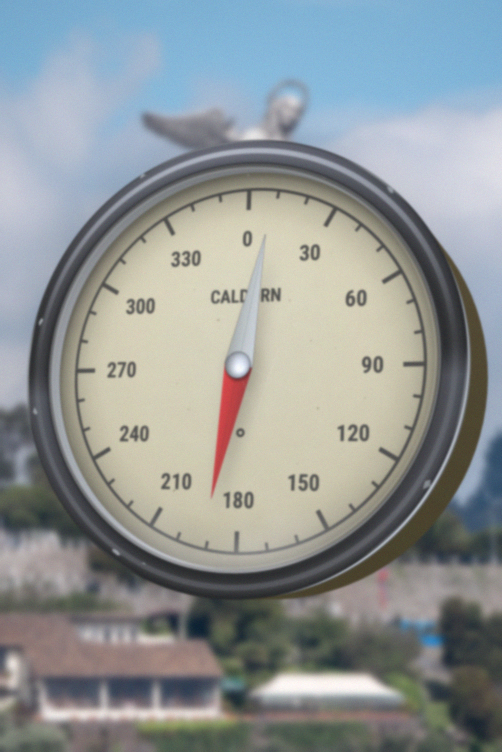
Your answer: 190 °
